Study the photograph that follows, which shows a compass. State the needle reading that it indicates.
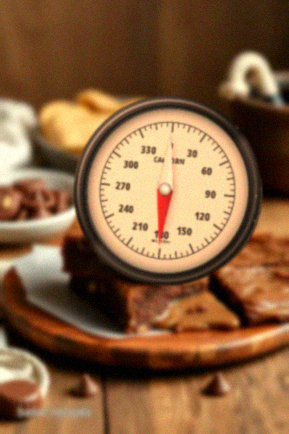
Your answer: 180 °
